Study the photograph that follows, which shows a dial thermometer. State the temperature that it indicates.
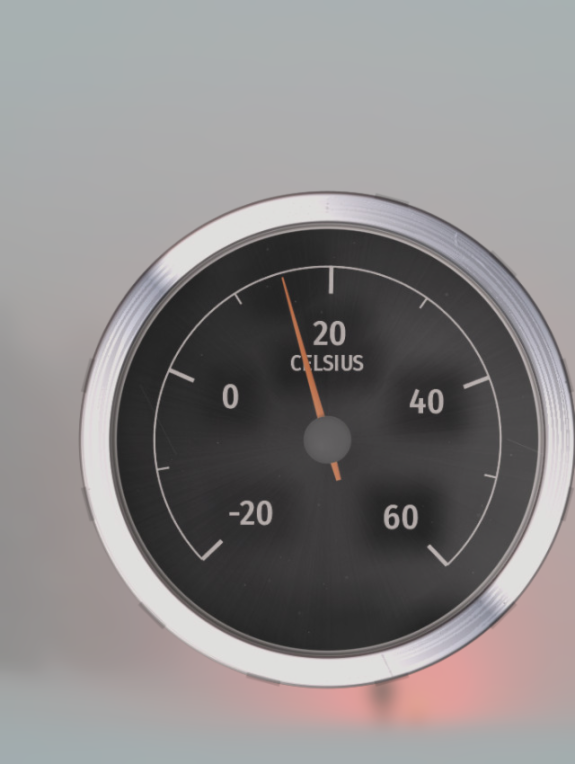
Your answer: 15 °C
